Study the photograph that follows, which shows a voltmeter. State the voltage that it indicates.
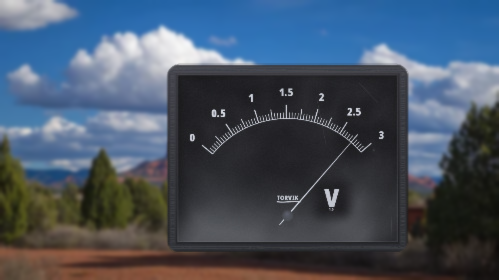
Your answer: 2.75 V
